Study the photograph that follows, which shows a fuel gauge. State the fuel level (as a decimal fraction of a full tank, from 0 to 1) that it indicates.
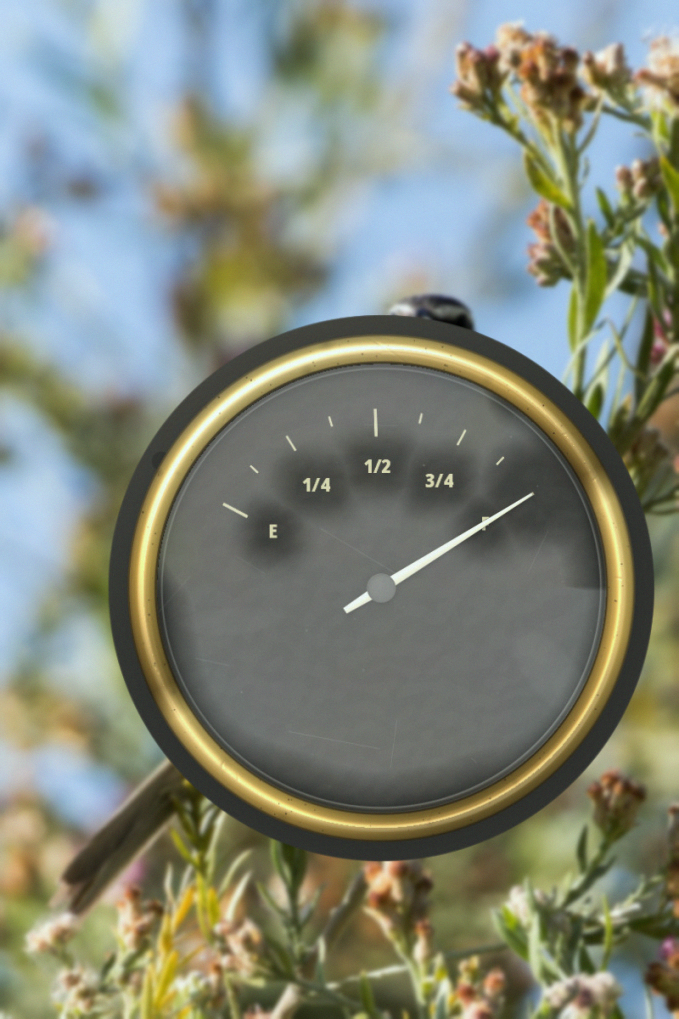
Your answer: 1
